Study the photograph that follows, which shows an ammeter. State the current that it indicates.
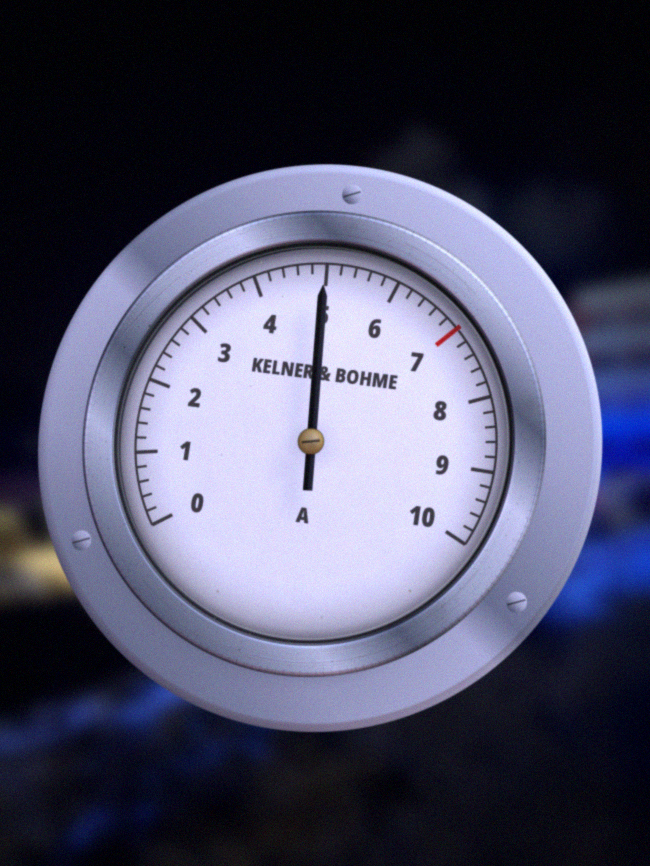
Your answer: 5 A
